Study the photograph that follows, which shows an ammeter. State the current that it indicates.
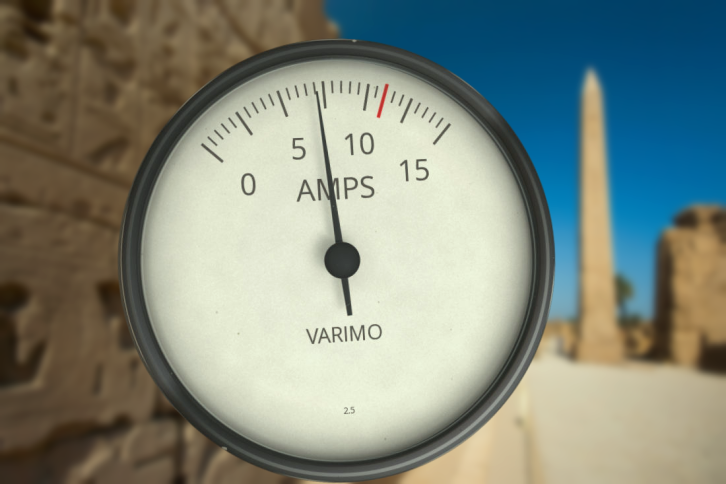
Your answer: 7 A
